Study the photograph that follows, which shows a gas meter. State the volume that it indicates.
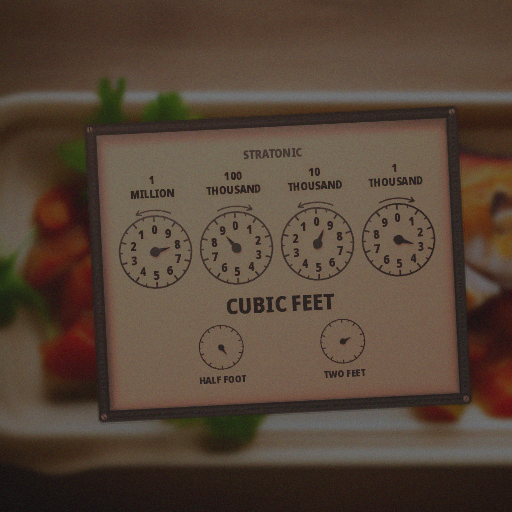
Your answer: 789300 ft³
